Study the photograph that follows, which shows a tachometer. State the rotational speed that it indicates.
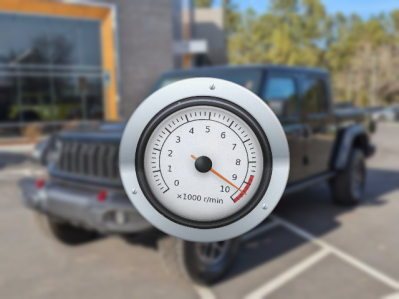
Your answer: 9400 rpm
